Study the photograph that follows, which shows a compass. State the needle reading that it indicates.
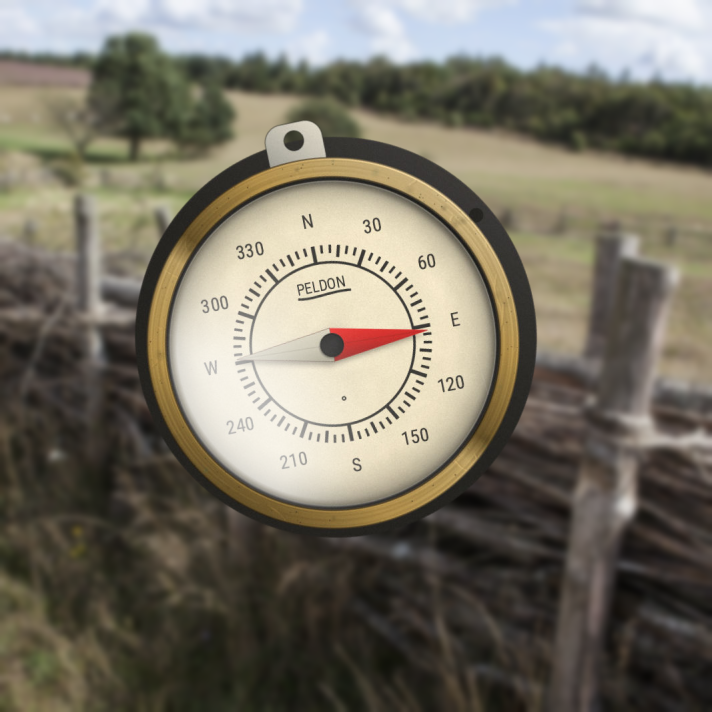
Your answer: 92.5 °
